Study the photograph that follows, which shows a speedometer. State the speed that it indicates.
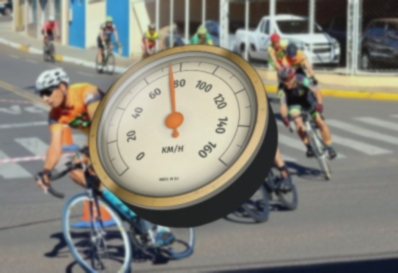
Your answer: 75 km/h
